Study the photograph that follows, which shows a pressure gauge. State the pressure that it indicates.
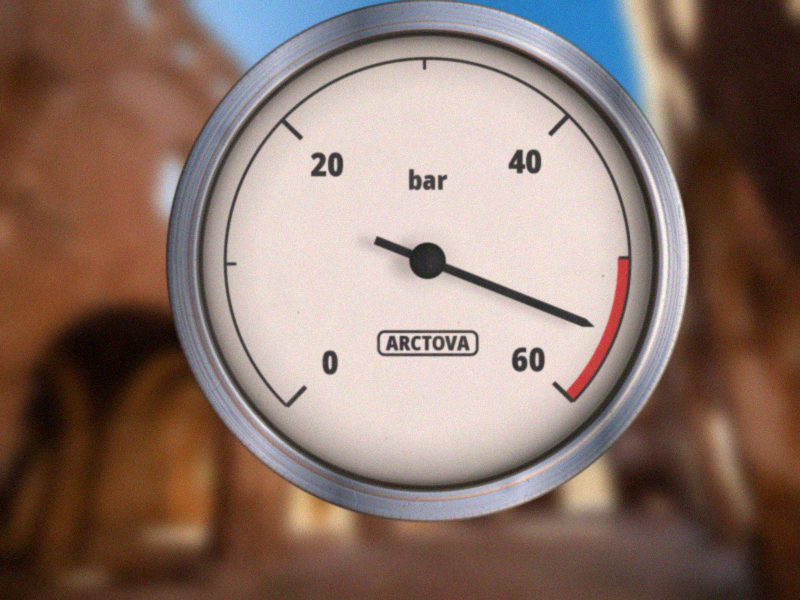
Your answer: 55 bar
